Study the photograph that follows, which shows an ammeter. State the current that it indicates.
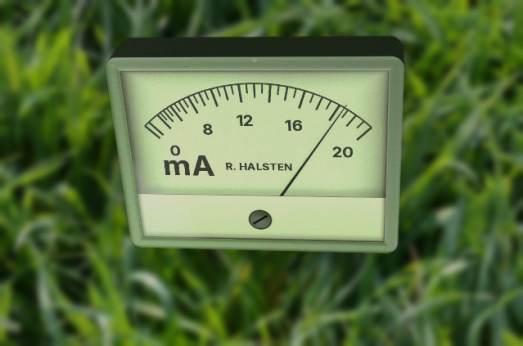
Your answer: 18.25 mA
